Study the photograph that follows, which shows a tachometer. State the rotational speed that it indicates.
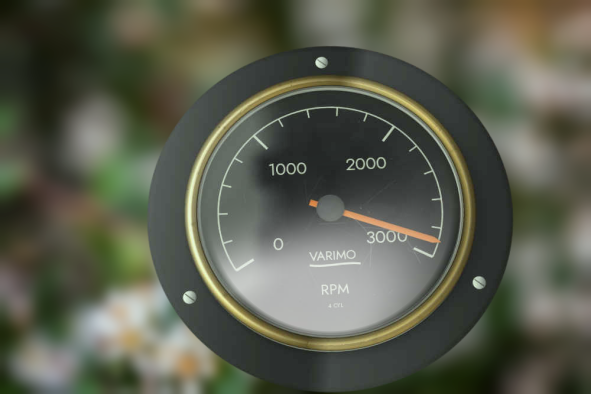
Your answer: 2900 rpm
